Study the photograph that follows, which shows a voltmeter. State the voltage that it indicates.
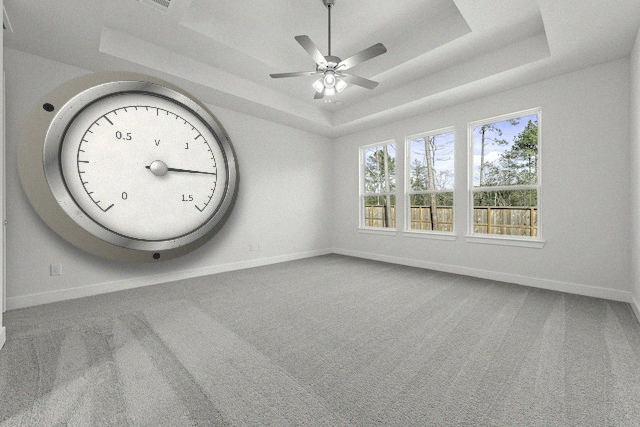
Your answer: 1.25 V
